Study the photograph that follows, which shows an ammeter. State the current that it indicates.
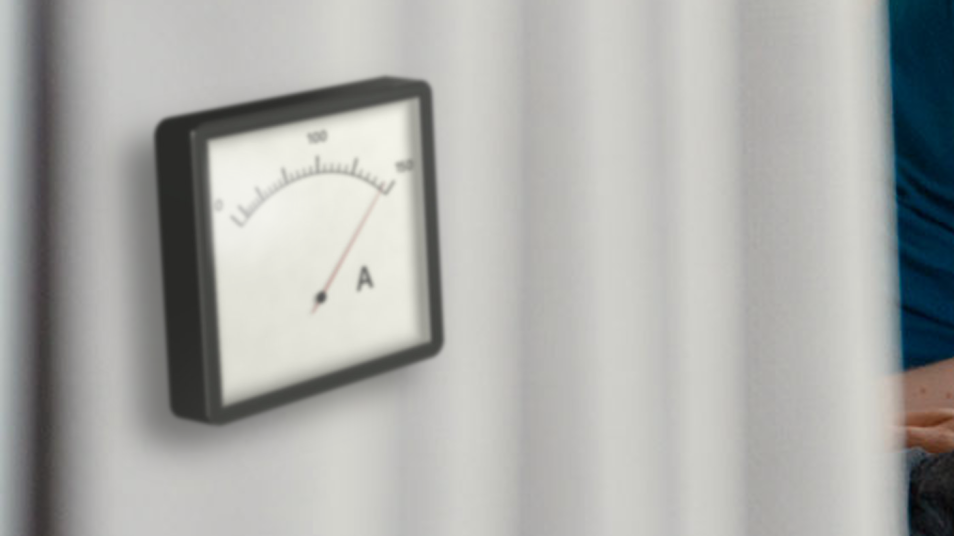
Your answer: 145 A
